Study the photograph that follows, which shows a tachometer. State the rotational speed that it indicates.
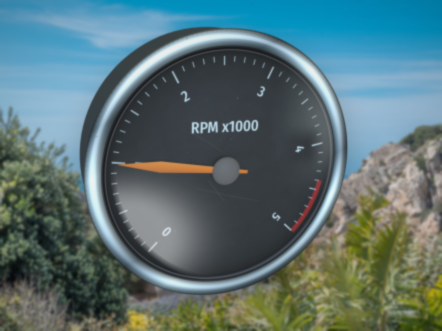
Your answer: 1000 rpm
